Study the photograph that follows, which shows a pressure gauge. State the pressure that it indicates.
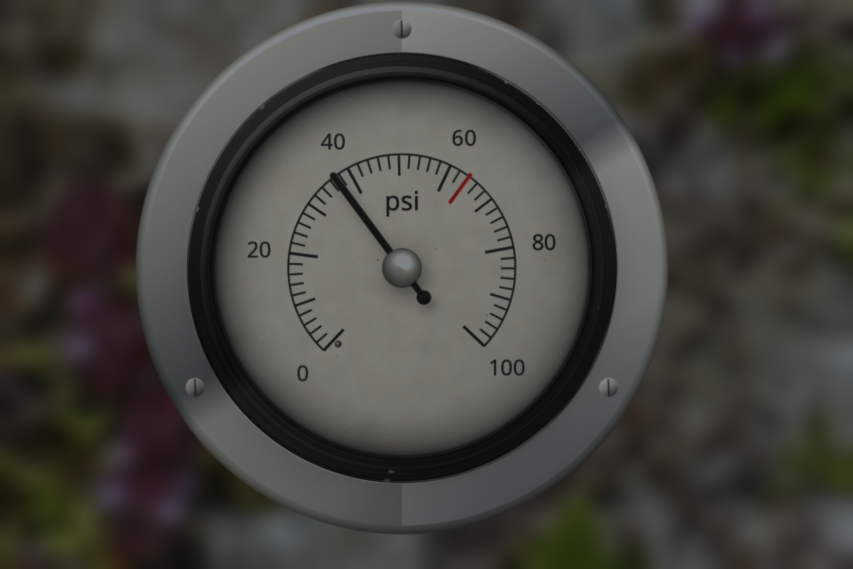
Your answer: 37 psi
